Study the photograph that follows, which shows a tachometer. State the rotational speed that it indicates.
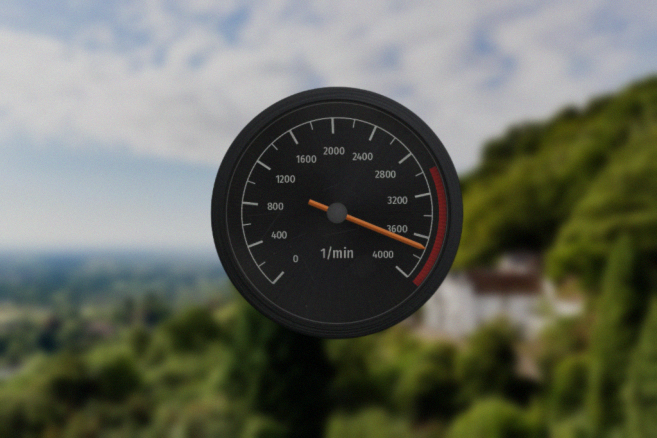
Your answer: 3700 rpm
